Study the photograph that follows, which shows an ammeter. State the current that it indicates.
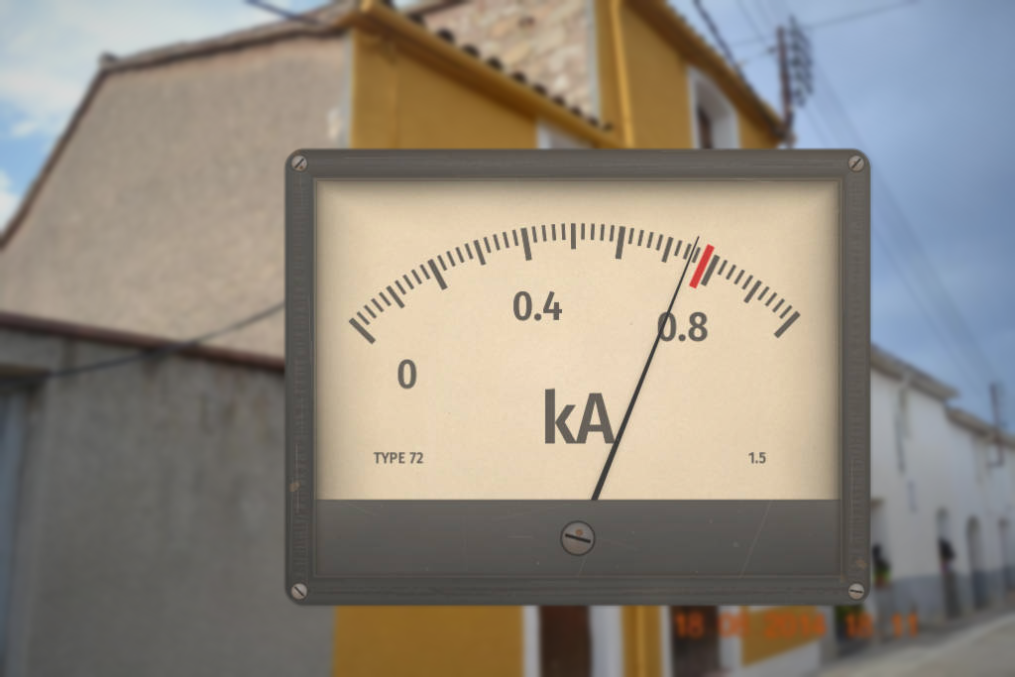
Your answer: 0.75 kA
